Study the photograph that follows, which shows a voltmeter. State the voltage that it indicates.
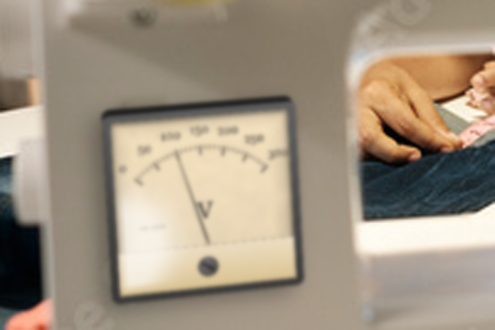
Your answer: 100 V
